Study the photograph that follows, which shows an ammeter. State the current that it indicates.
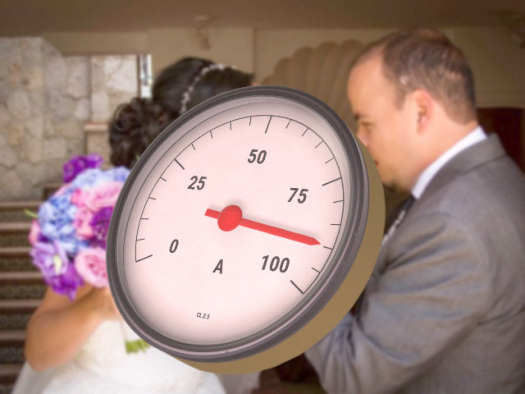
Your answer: 90 A
